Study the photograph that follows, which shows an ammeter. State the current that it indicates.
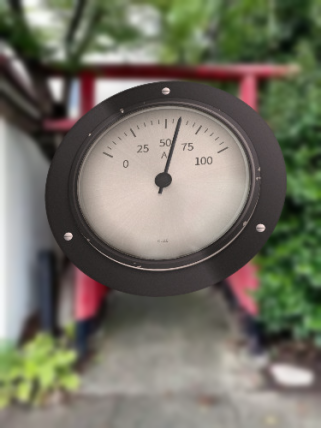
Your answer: 60 A
